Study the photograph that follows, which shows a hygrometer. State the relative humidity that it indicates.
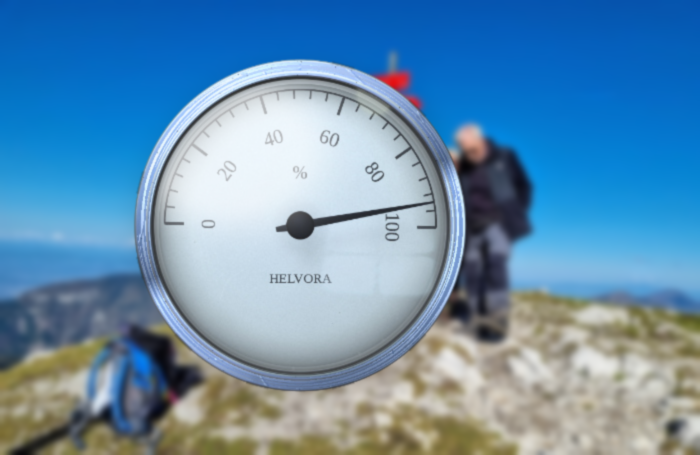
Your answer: 94 %
